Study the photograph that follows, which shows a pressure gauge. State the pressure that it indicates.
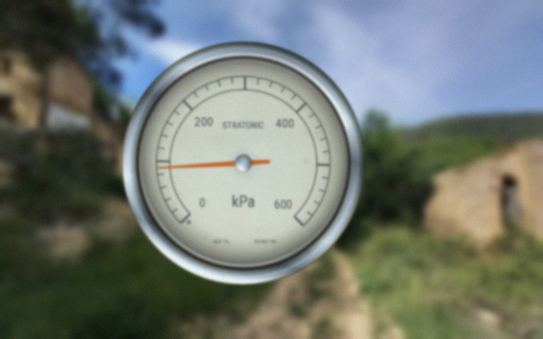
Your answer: 90 kPa
